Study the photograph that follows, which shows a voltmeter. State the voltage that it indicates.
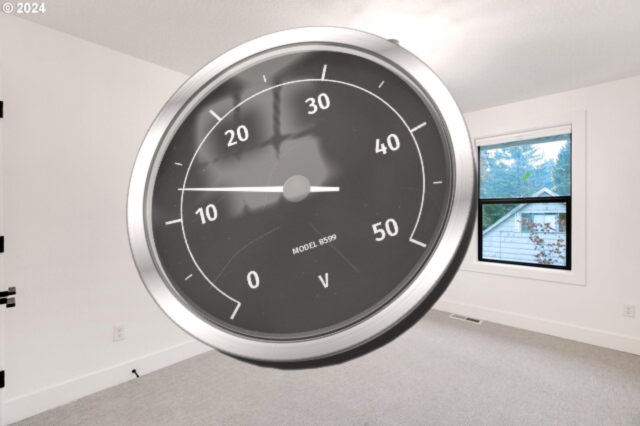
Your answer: 12.5 V
